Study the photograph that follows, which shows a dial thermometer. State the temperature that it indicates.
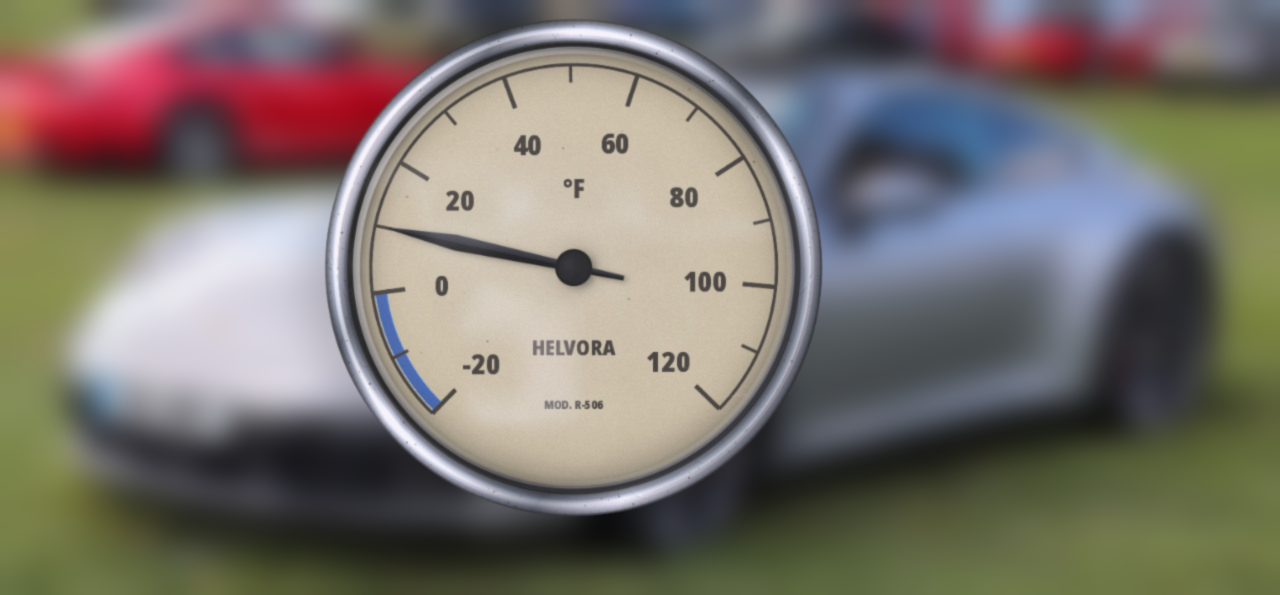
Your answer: 10 °F
